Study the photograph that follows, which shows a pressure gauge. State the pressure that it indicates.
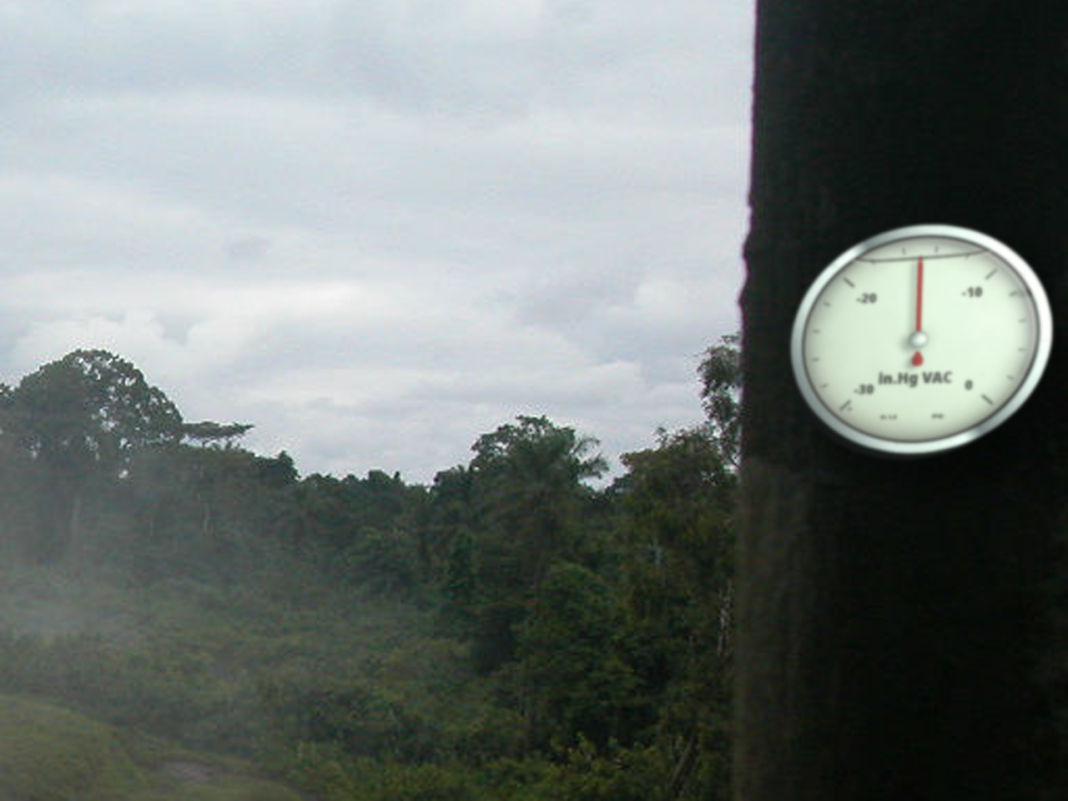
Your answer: -15 inHg
